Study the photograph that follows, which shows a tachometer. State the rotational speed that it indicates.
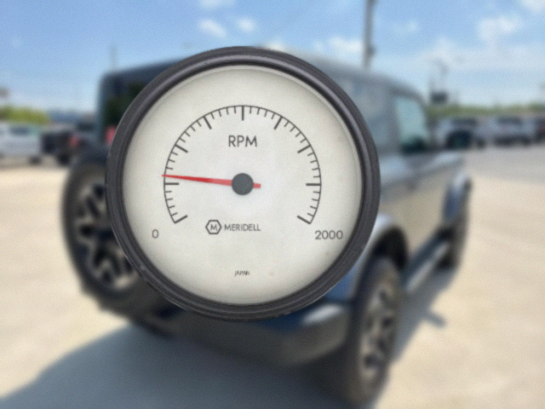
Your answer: 300 rpm
